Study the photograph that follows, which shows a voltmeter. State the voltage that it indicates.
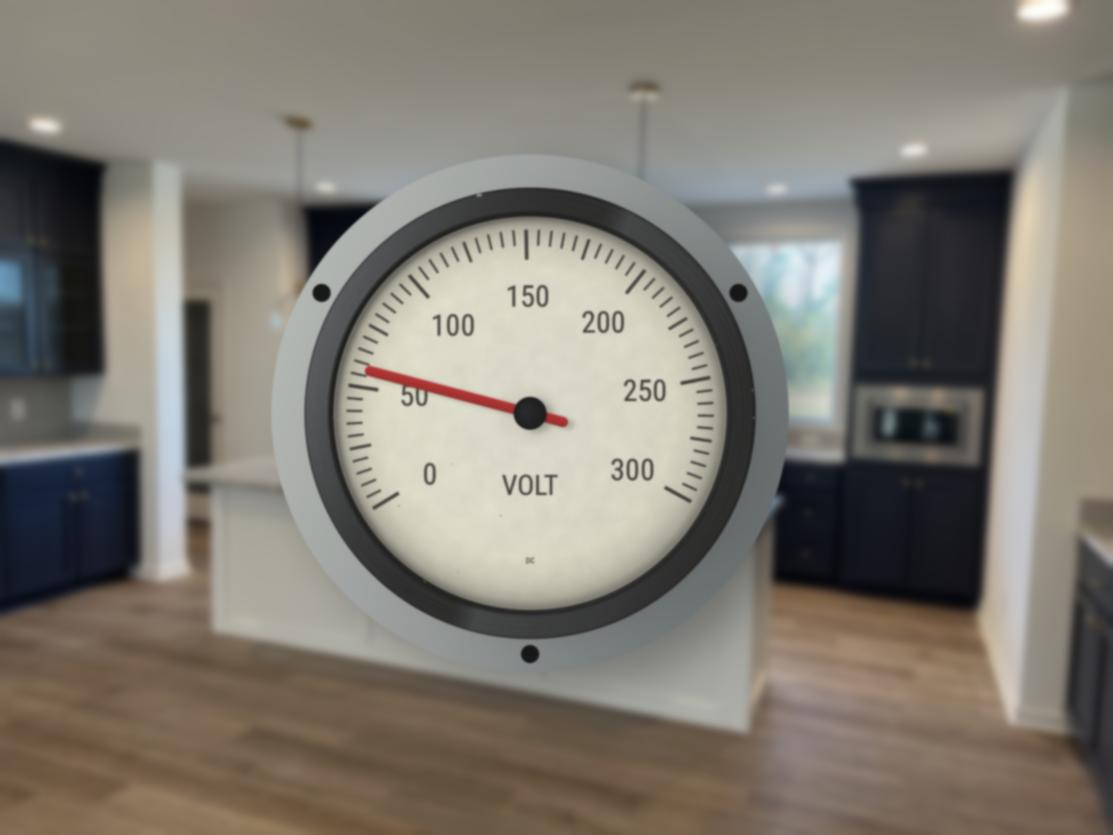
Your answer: 57.5 V
